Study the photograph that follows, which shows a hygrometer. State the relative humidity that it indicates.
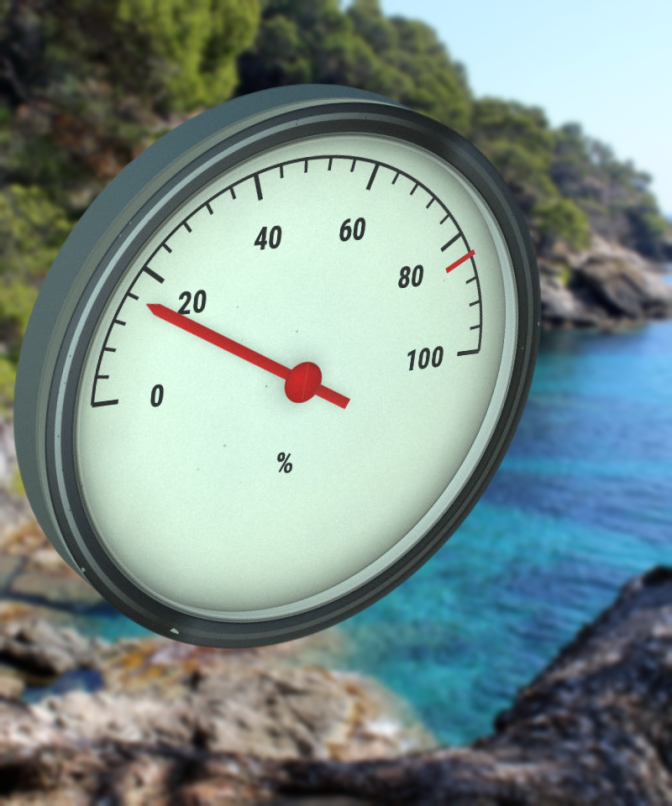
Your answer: 16 %
